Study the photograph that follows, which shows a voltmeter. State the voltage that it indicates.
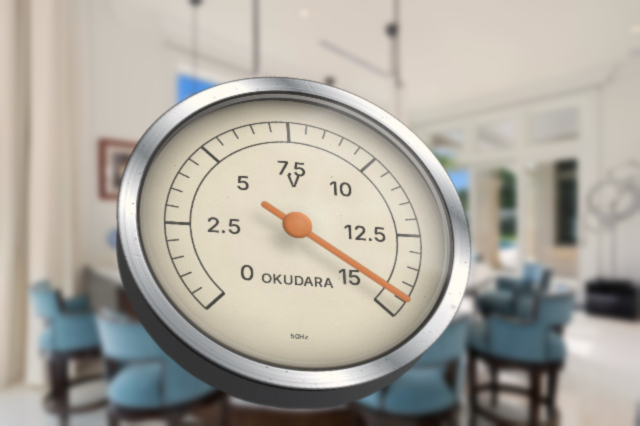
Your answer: 14.5 V
